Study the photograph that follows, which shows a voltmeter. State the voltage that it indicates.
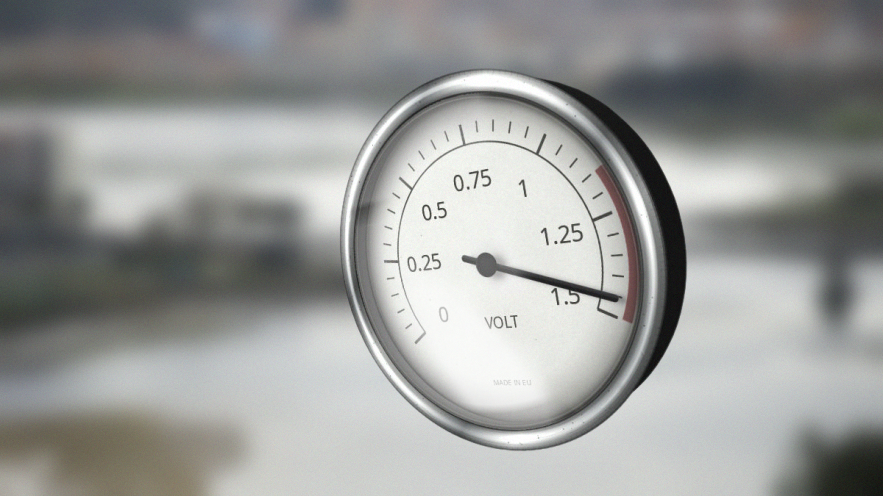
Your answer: 1.45 V
